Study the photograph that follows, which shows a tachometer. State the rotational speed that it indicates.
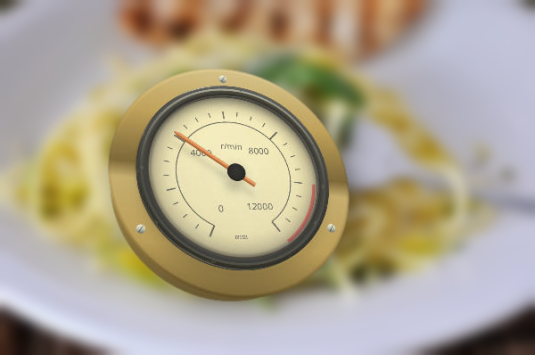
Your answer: 4000 rpm
